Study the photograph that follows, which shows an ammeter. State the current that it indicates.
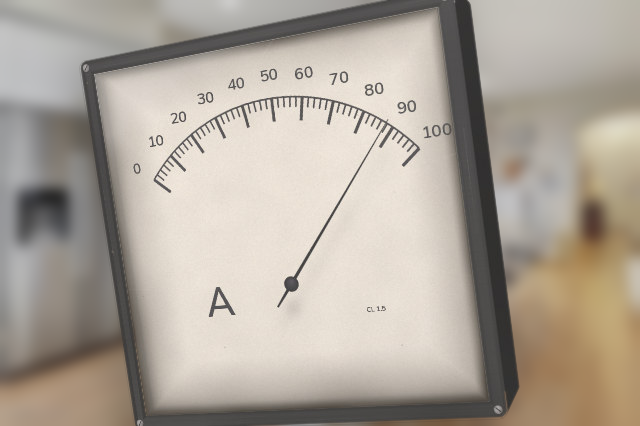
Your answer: 88 A
